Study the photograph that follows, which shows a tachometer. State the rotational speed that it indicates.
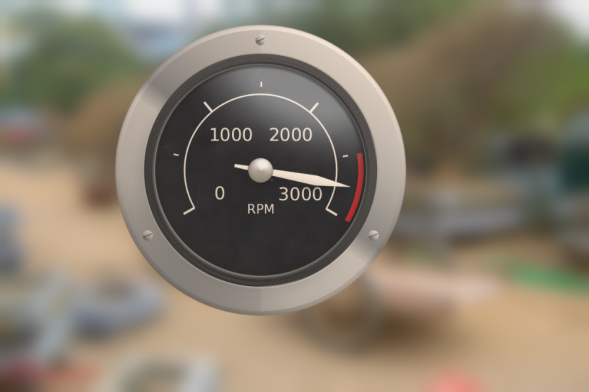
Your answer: 2750 rpm
